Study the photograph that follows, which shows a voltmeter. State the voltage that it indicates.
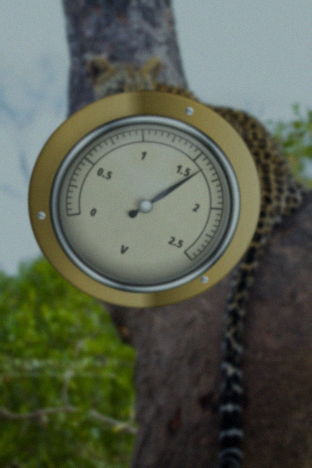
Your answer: 1.6 V
